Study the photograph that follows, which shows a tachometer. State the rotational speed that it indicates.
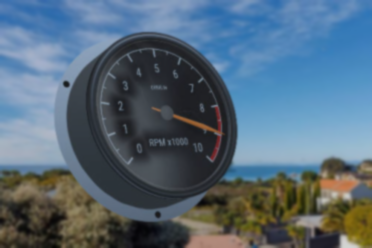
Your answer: 9000 rpm
